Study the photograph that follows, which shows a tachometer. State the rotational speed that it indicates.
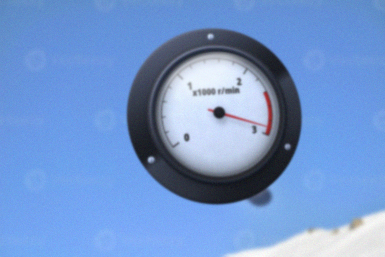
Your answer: 2900 rpm
